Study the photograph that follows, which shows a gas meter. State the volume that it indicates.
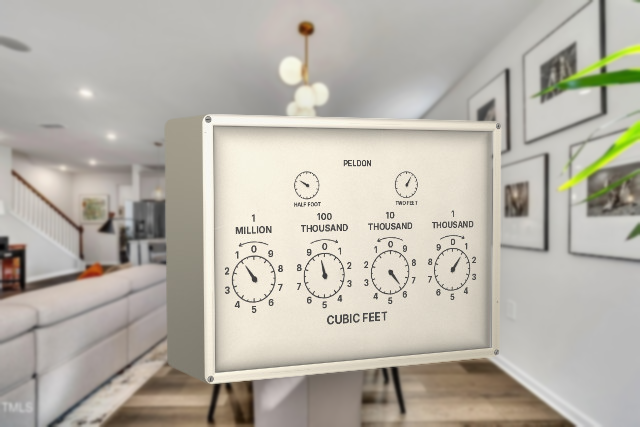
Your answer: 96100 ft³
